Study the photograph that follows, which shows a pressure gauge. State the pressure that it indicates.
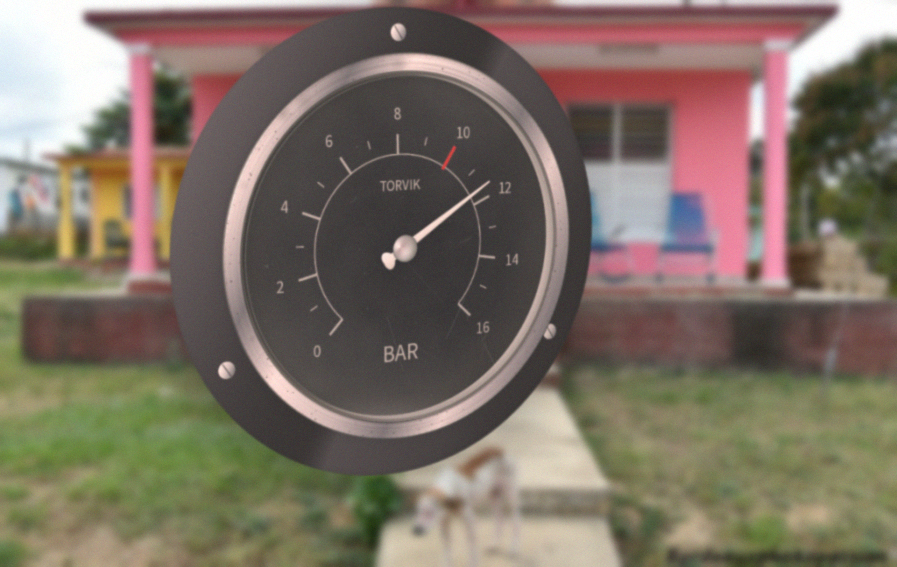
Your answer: 11.5 bar
